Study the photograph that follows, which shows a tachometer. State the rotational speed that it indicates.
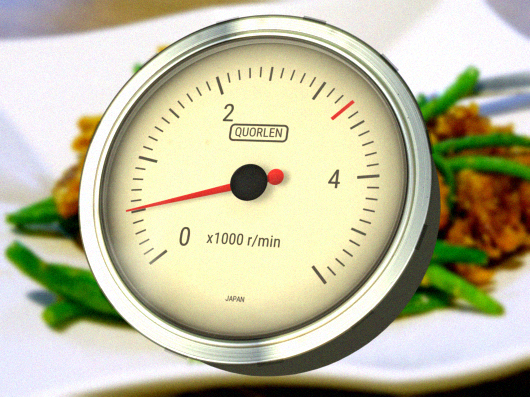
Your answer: 500 rpm
